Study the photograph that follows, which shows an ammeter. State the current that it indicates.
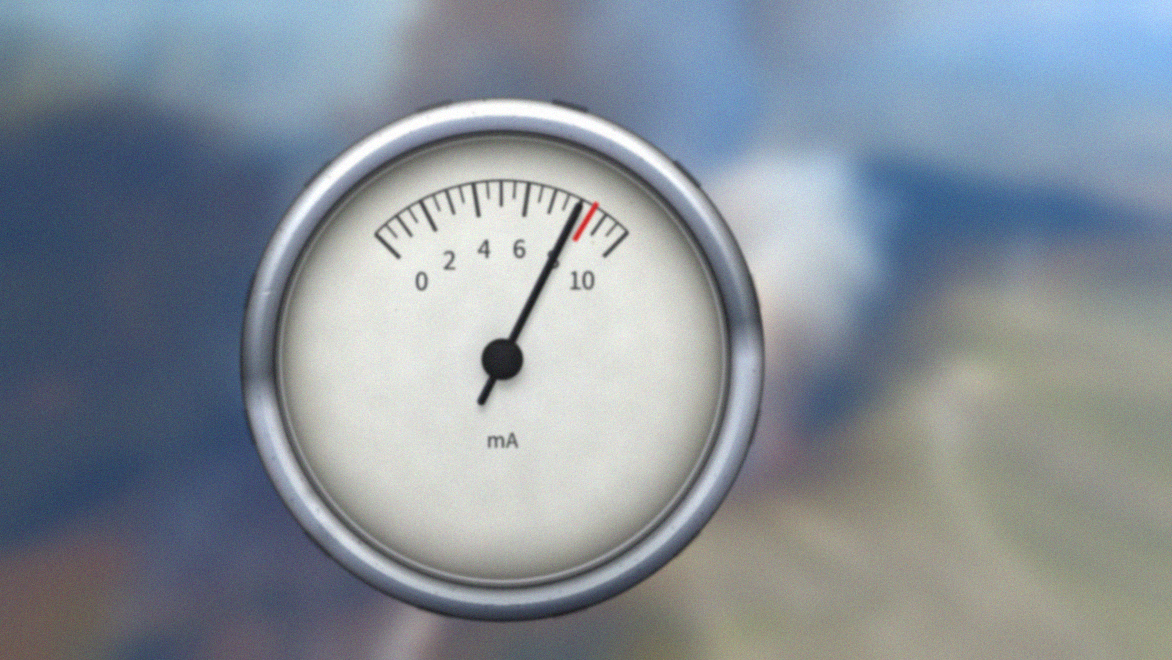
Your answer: 8 mA
